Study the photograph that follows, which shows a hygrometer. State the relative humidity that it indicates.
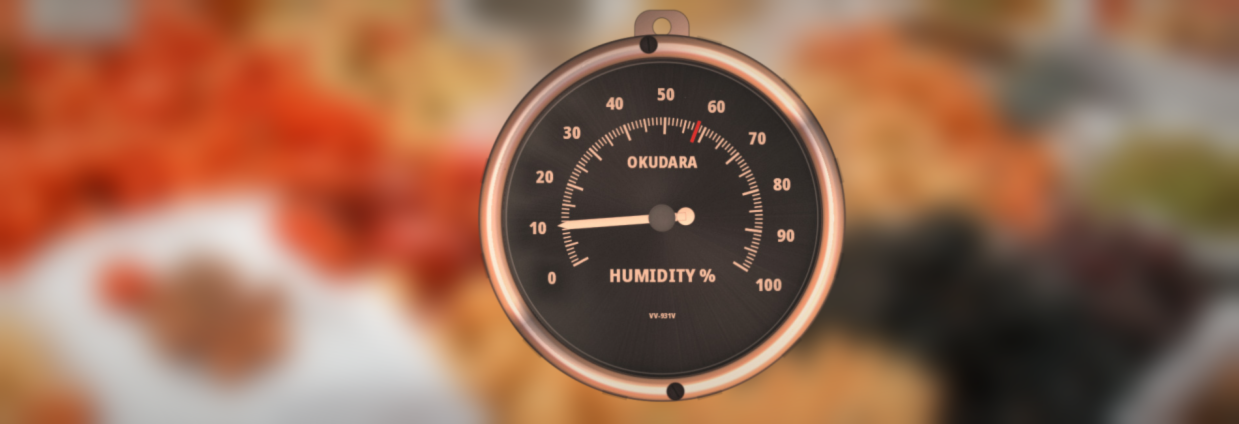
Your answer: 10 %
